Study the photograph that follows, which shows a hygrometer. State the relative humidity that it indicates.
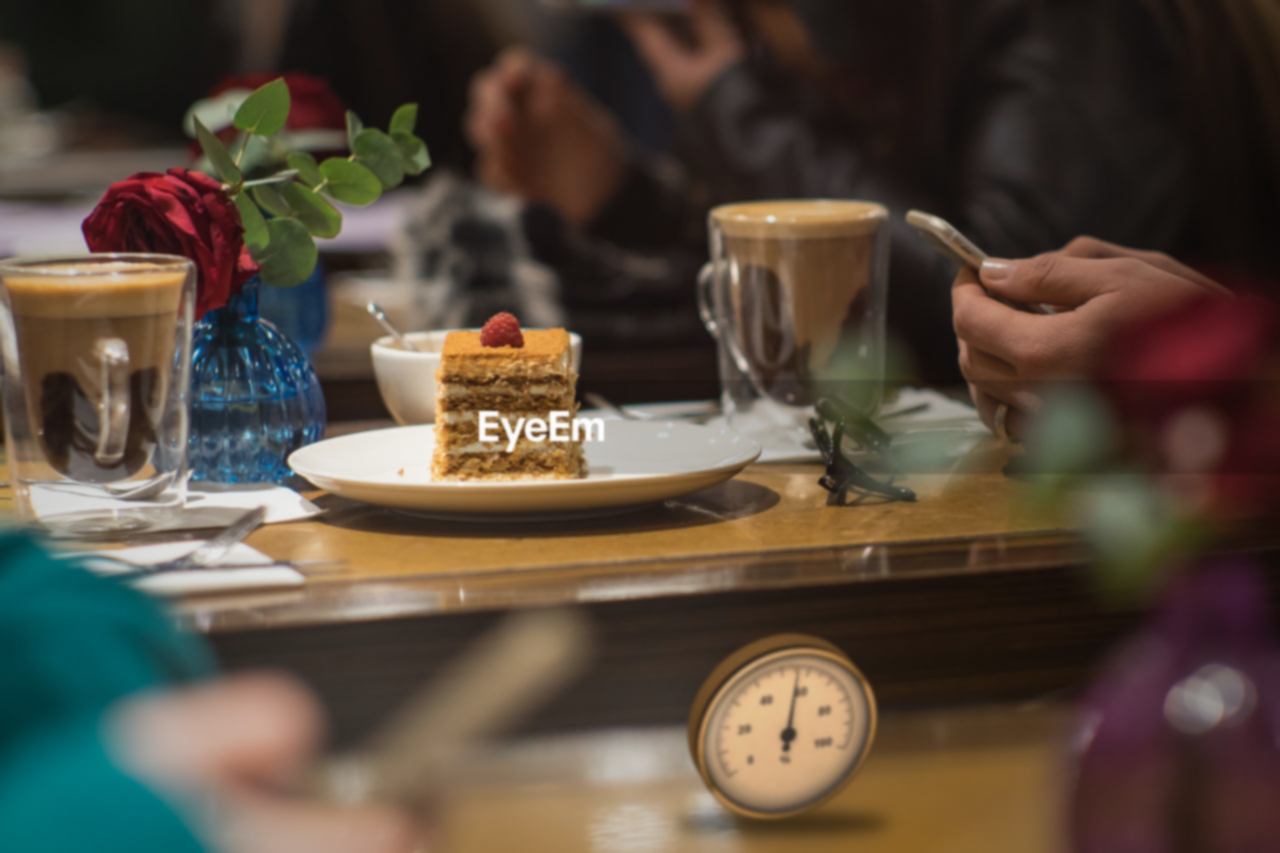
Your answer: 55 %
